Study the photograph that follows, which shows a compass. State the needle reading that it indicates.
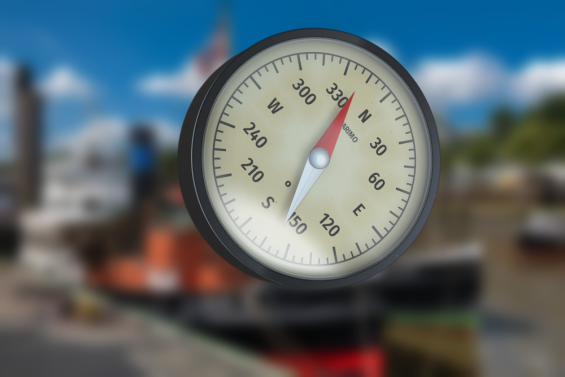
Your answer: 340 °
